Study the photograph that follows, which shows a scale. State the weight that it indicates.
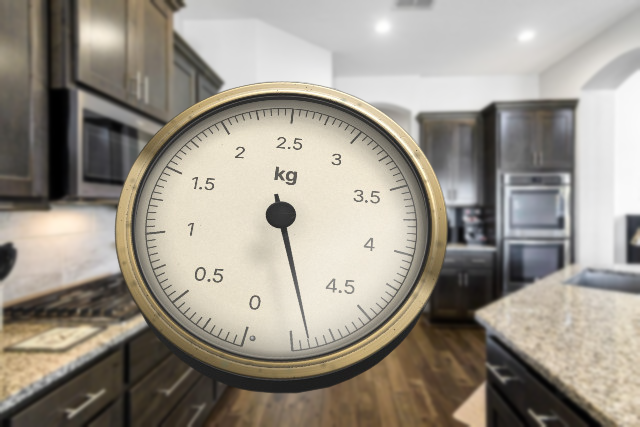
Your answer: 4.9 kg
